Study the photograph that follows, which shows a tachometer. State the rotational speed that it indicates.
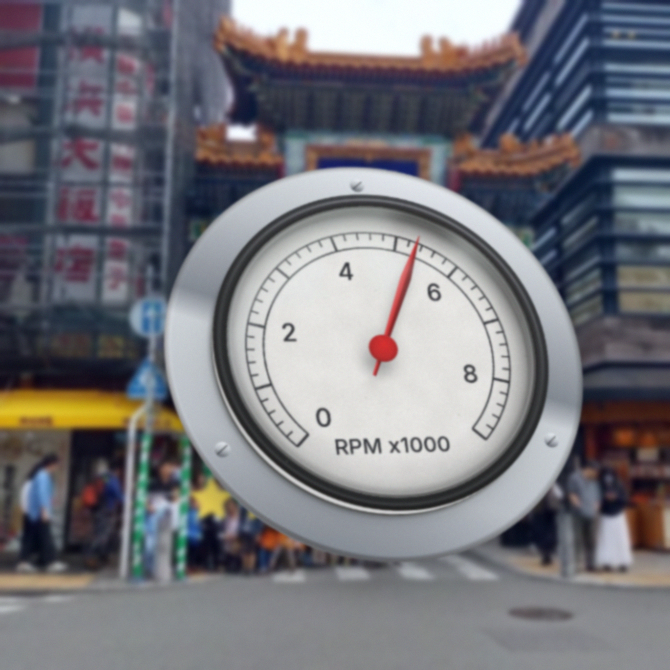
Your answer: 5300 rpm
